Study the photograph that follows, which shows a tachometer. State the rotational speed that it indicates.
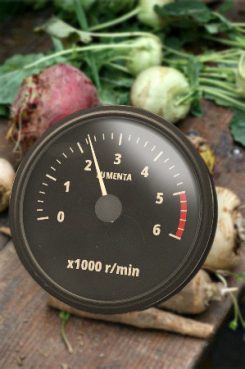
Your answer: 2300 rpm
